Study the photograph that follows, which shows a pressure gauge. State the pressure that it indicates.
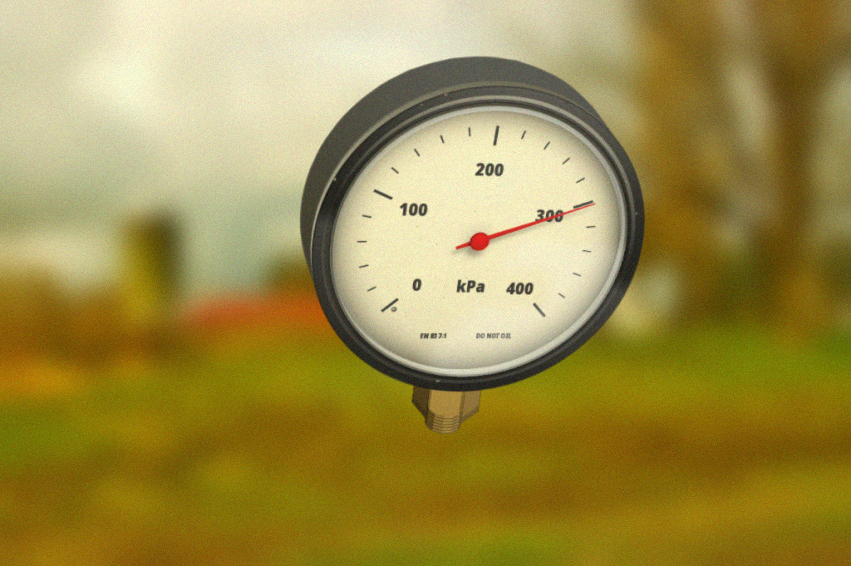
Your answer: 300 kPa
